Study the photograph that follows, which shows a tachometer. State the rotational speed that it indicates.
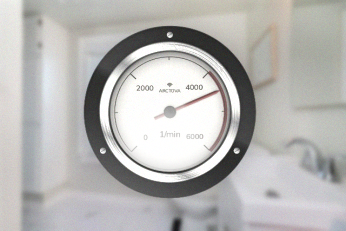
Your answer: 4500 rpm
